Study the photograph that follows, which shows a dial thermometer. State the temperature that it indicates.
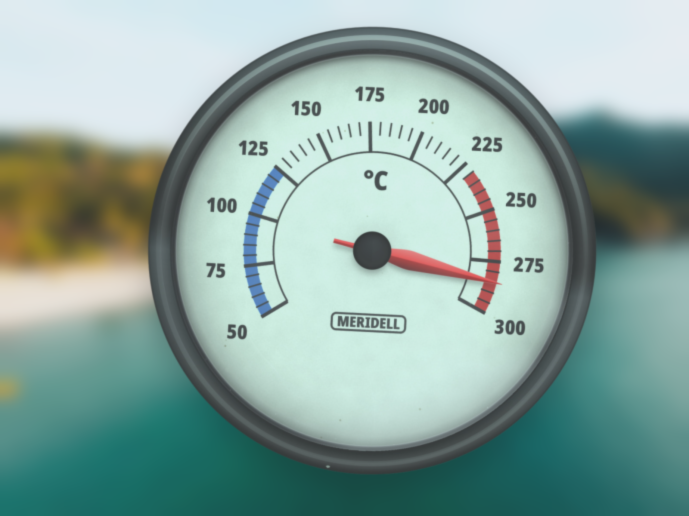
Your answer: 285 °C
